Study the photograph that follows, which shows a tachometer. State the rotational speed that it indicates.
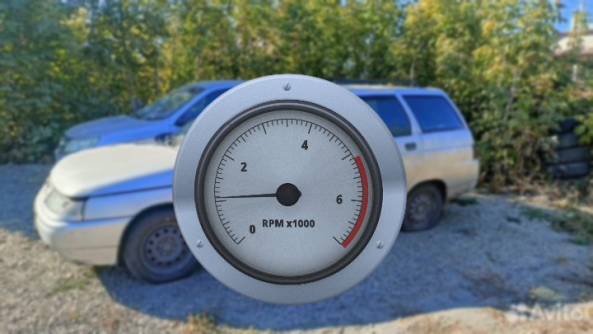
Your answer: 1100 rpm
